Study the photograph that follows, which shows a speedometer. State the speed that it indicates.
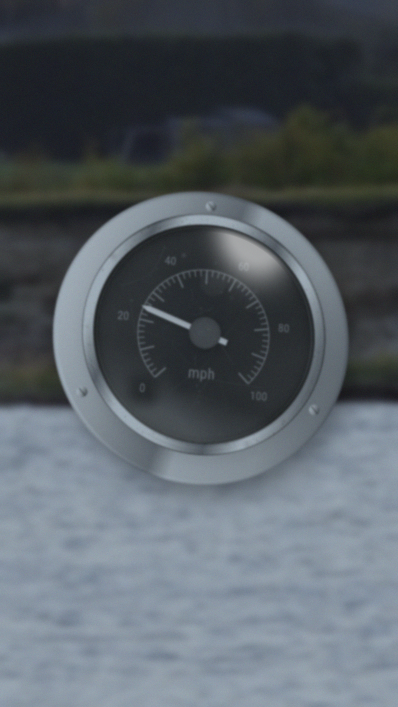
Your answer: 24 mph
